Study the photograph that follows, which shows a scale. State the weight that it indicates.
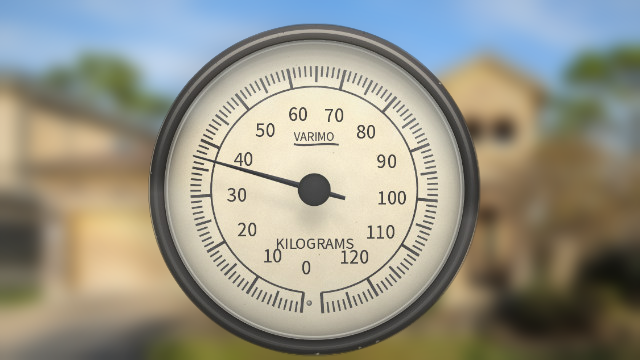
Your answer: 37 kg
